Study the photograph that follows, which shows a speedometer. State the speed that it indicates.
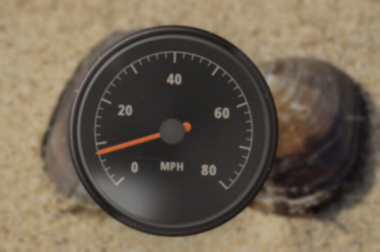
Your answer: 8 mph
